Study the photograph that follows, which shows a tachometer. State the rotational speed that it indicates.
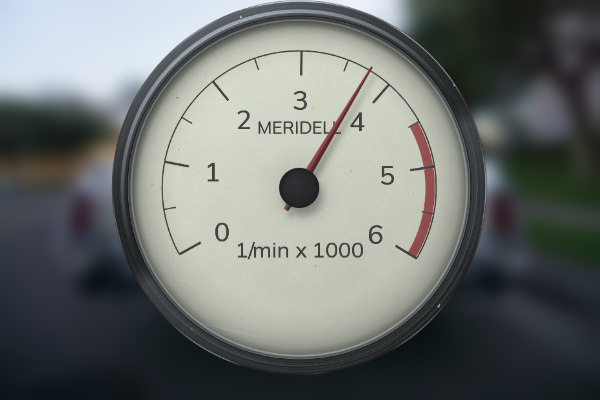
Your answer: 3750 rpm
